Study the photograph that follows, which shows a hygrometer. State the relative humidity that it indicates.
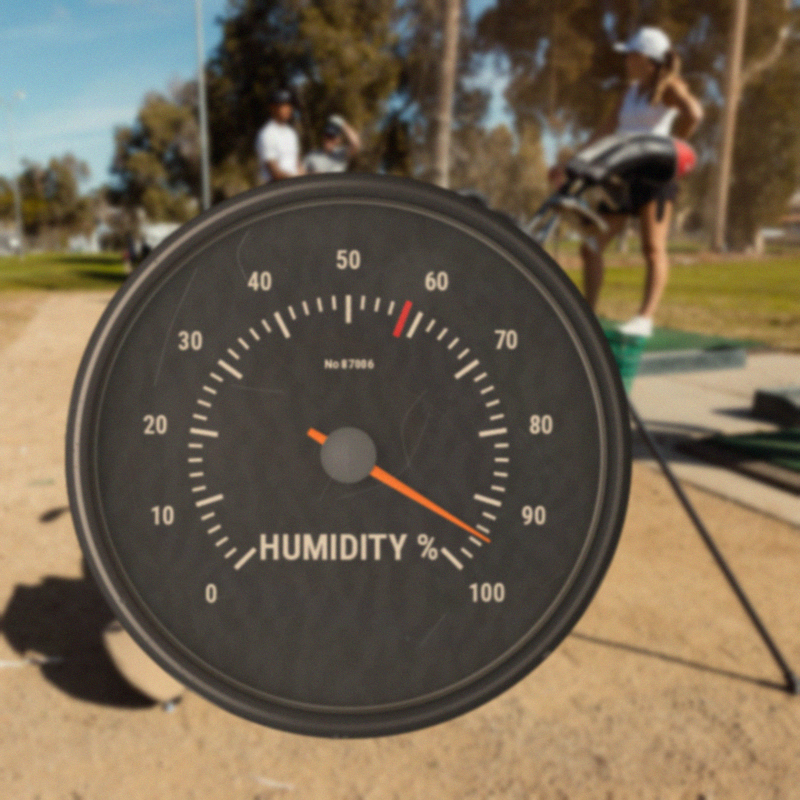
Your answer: 95 %
